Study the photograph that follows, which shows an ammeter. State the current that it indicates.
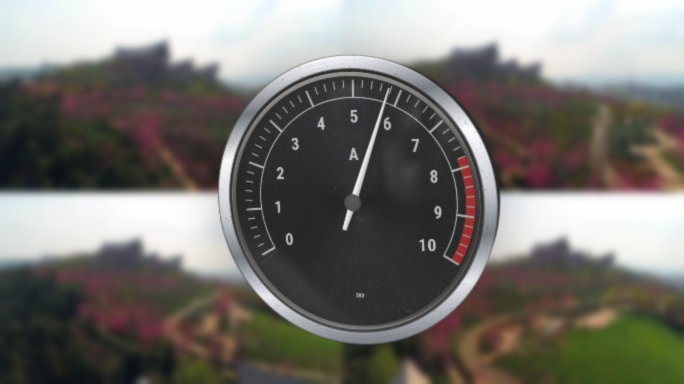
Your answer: 5.8 A
